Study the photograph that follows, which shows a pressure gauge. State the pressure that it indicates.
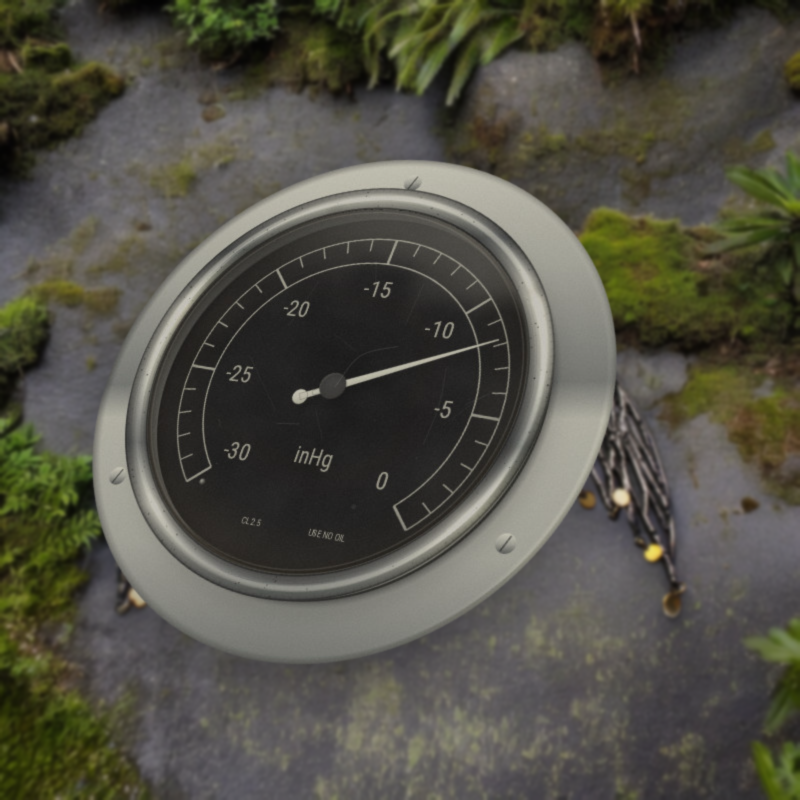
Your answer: -8 inHg
